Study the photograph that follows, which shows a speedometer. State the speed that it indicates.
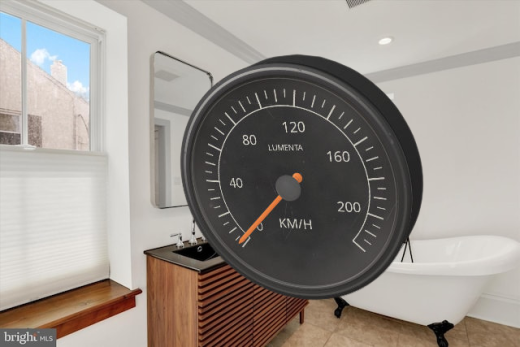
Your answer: 2.5 km/h
